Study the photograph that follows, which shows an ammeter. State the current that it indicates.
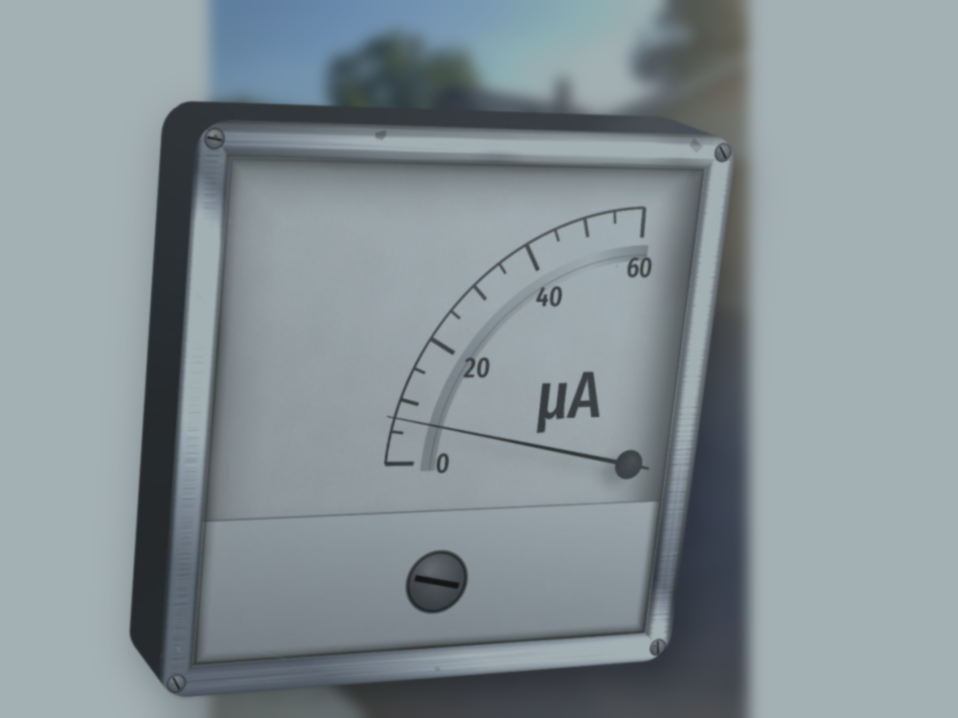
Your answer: 7.5 µA
